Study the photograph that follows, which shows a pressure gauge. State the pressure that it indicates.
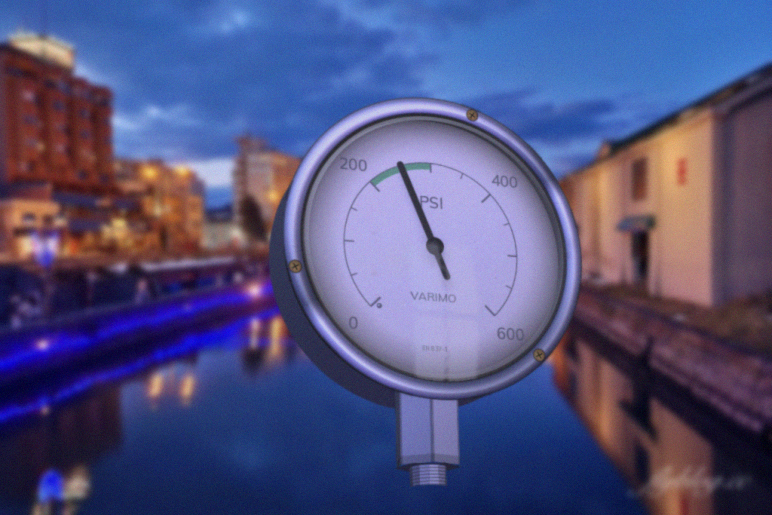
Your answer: 250 psi
